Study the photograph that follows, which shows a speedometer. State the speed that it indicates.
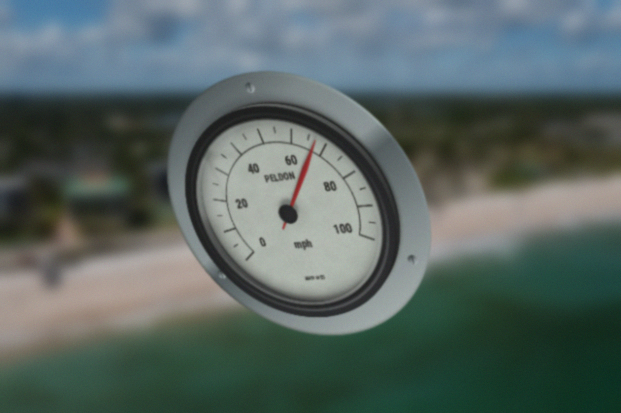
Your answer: 67.5 mph
